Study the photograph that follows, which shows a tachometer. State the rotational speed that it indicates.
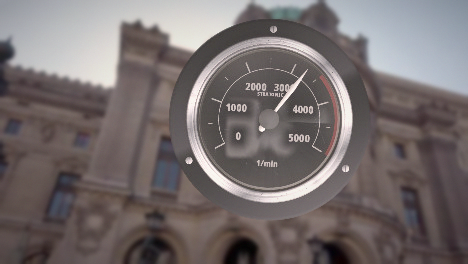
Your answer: 3250 rpm
